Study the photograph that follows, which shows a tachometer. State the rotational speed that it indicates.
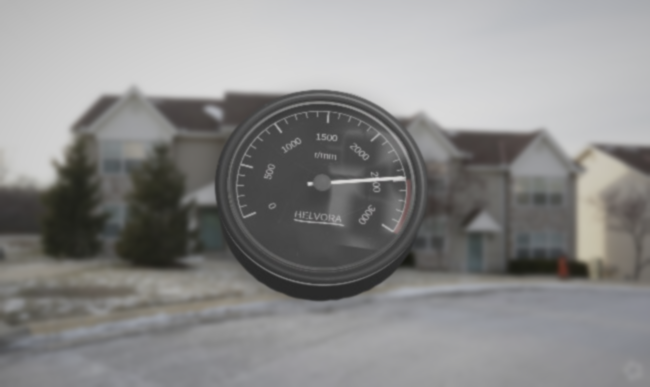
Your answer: 2500 rpm
